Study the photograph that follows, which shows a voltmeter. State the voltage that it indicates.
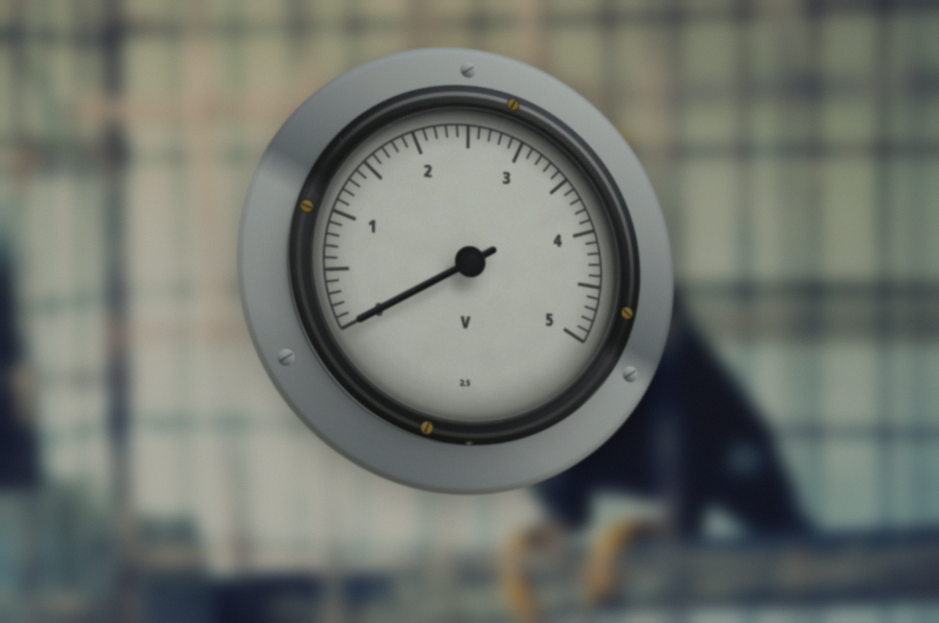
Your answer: 0 V
